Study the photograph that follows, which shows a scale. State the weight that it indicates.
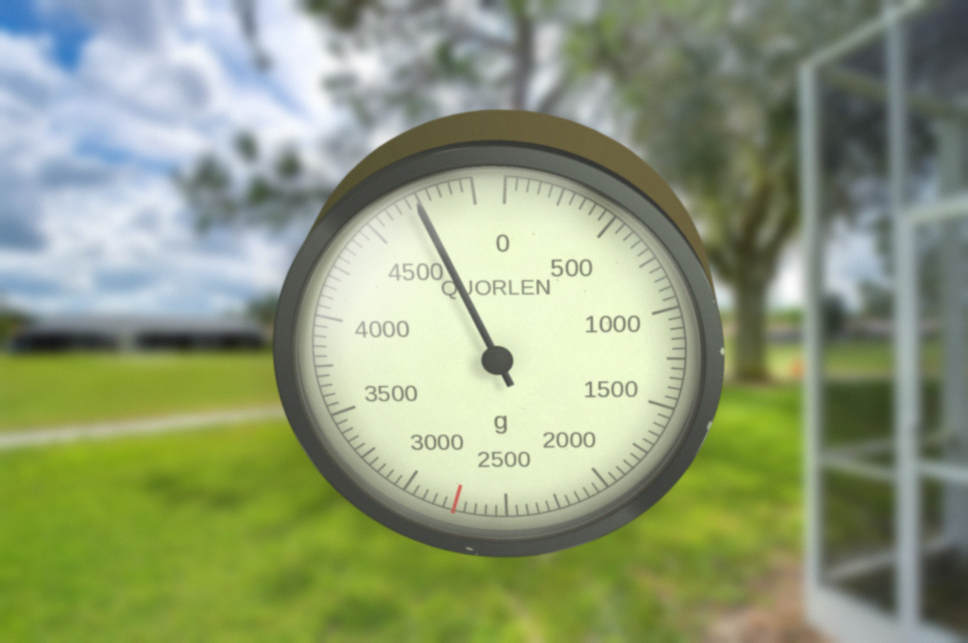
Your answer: 4750 g
